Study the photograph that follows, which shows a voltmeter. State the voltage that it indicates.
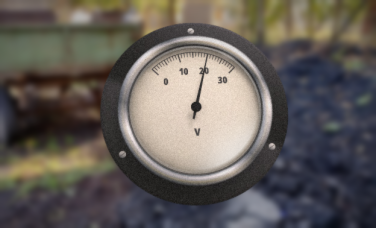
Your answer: 20 V
